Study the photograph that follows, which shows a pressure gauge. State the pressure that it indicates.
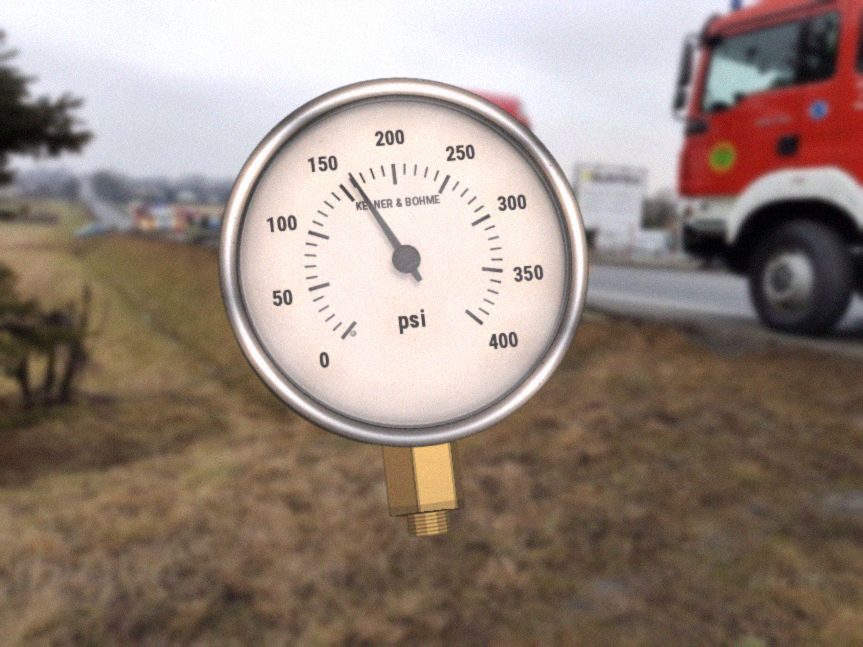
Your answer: 160 psi
